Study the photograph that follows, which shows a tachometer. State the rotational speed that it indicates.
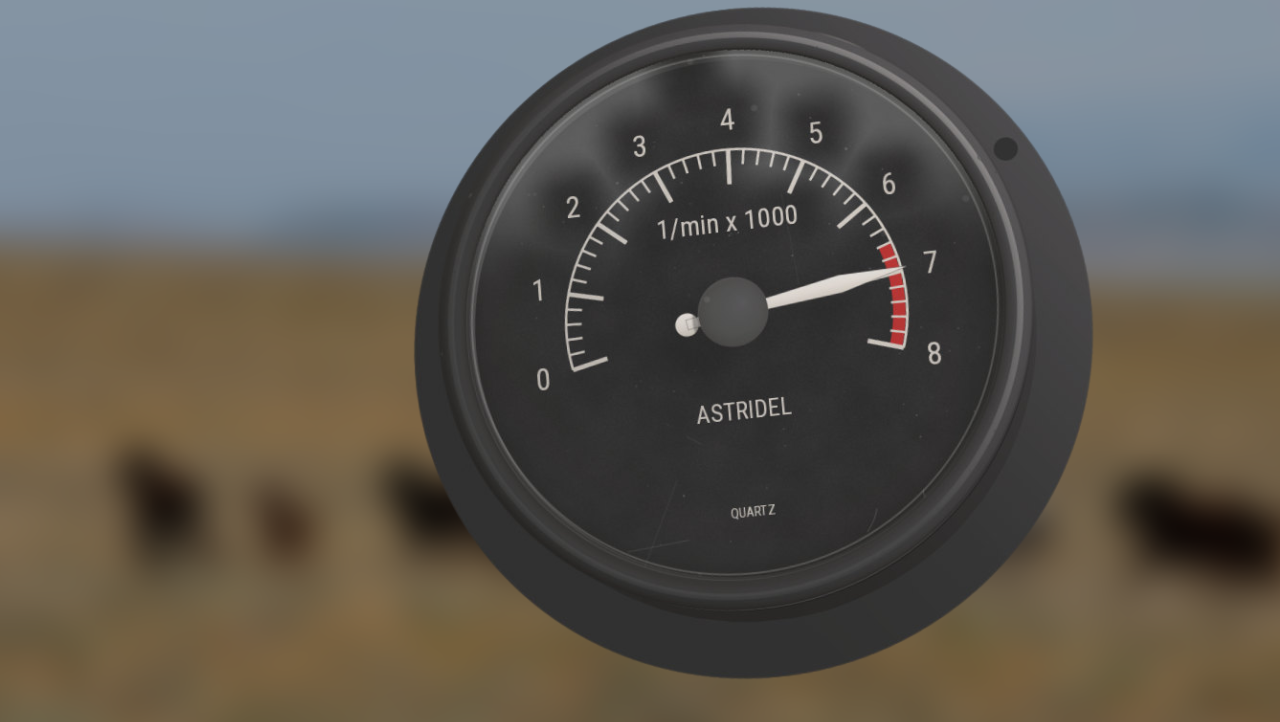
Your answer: 7000 rpm
